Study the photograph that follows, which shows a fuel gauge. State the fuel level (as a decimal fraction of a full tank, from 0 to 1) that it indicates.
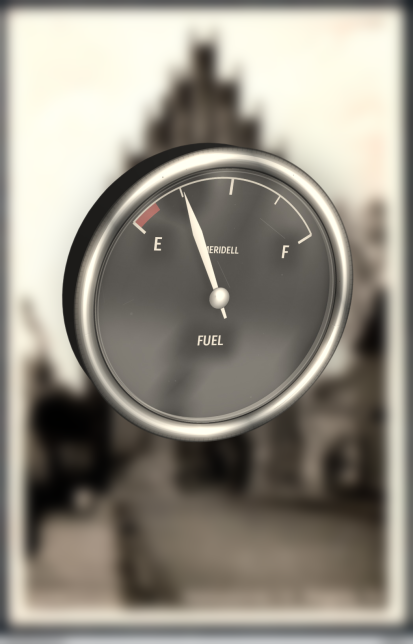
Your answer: 0.25
